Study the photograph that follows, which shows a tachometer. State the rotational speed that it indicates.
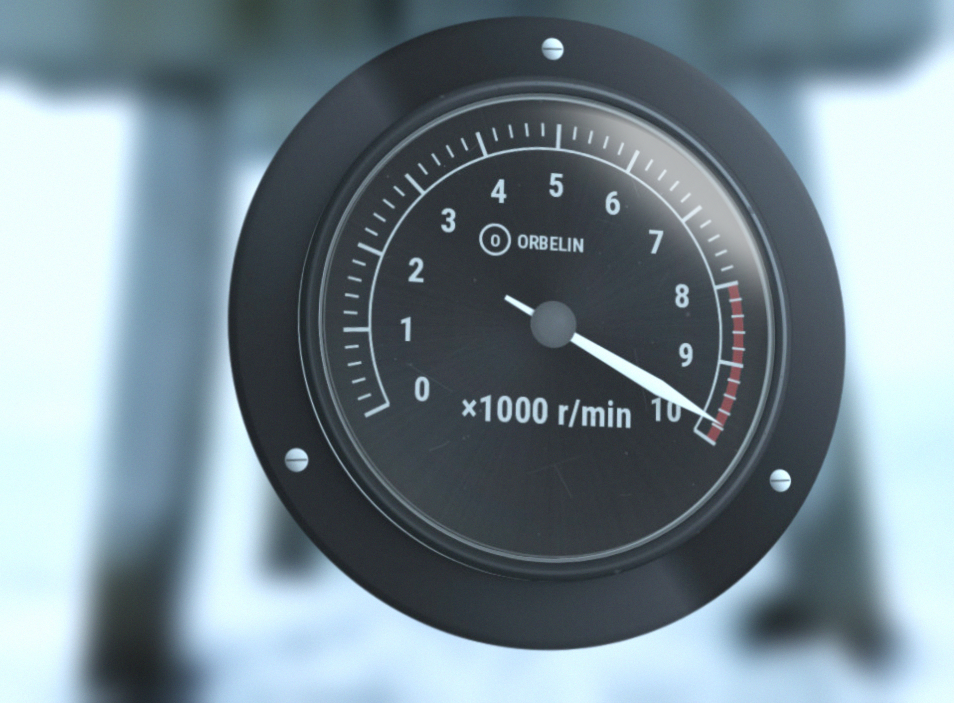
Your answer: 9800 rpm
